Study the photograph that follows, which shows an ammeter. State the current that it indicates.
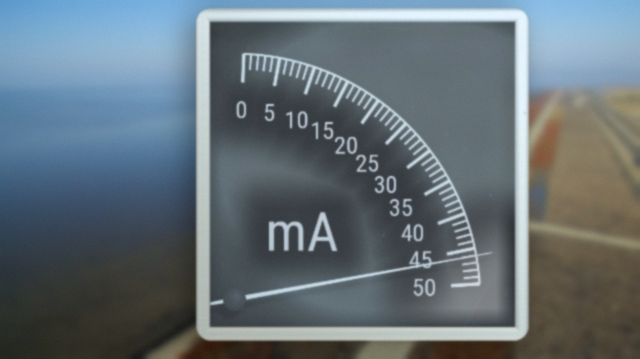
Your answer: 46 mA
